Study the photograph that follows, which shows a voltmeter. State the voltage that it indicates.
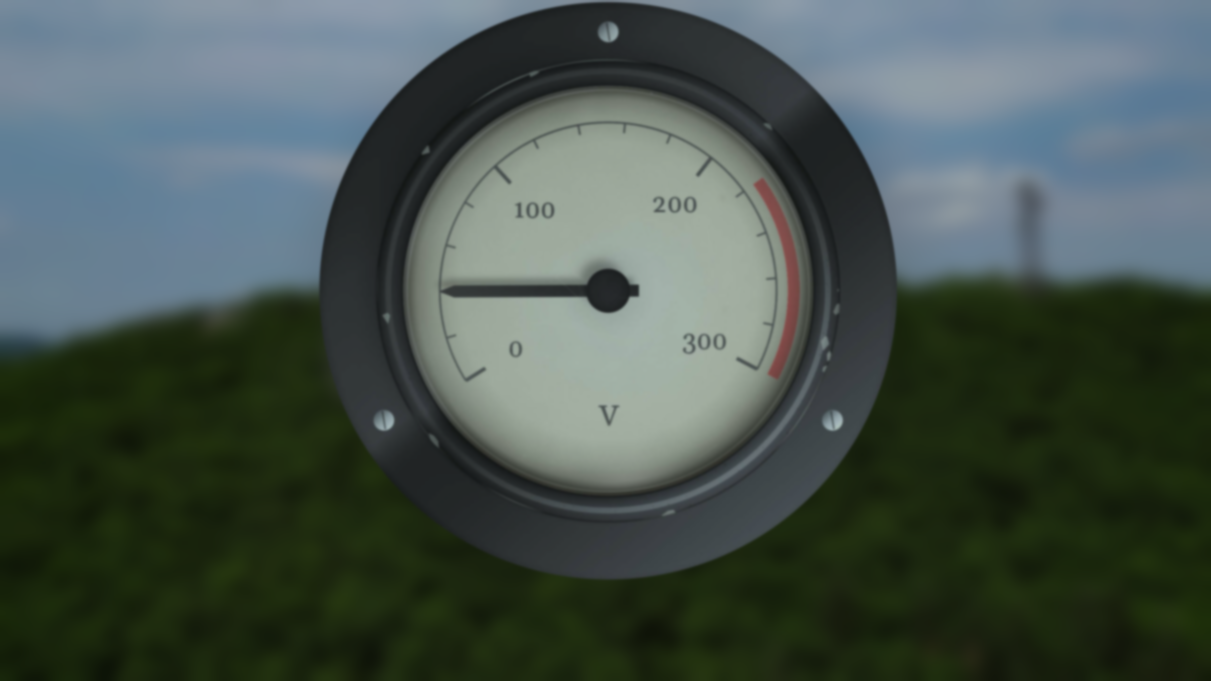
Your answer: 40 V
